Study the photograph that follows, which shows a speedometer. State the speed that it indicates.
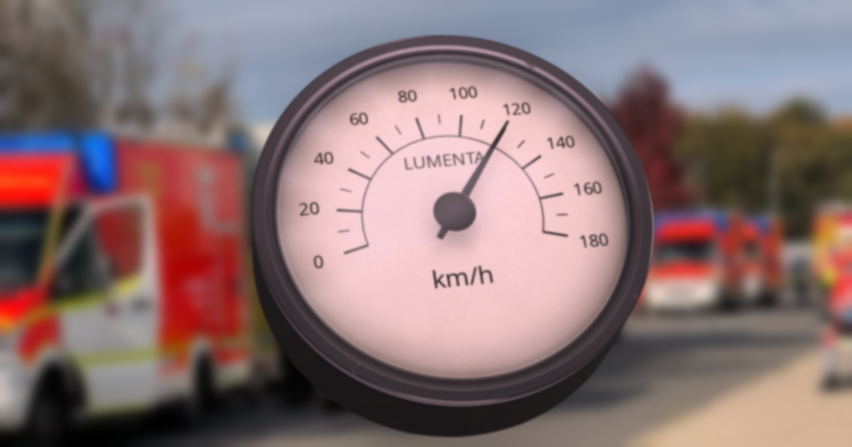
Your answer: 120 km/h
